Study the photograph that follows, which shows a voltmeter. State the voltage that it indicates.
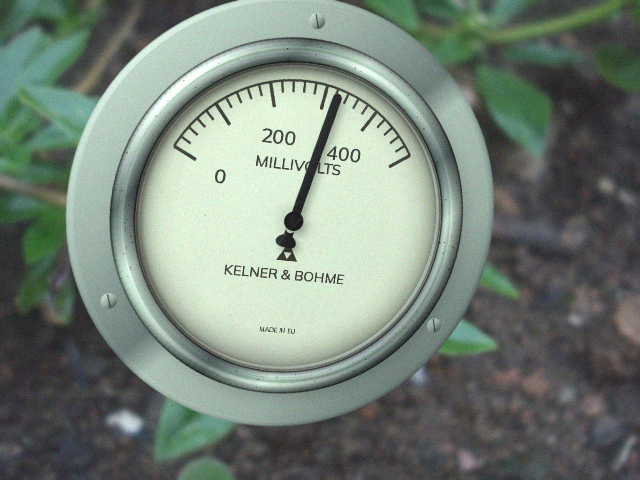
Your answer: 320 mV
